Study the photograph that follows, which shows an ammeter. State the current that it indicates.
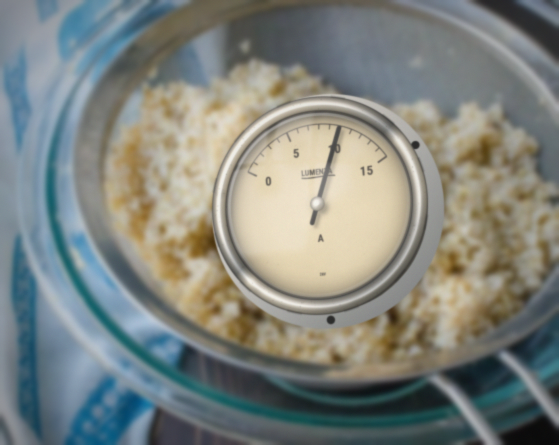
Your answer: 10 A
